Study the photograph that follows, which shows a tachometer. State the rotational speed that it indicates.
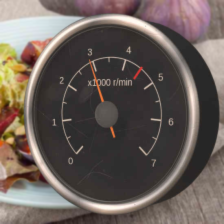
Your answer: 3000 rpm
